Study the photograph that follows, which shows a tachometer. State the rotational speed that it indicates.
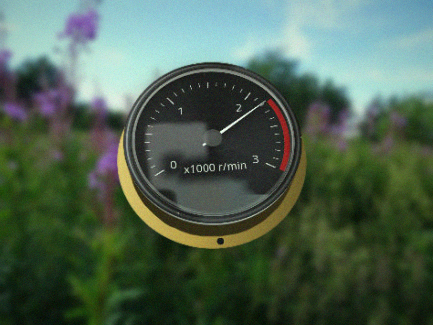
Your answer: 2200 rpm
